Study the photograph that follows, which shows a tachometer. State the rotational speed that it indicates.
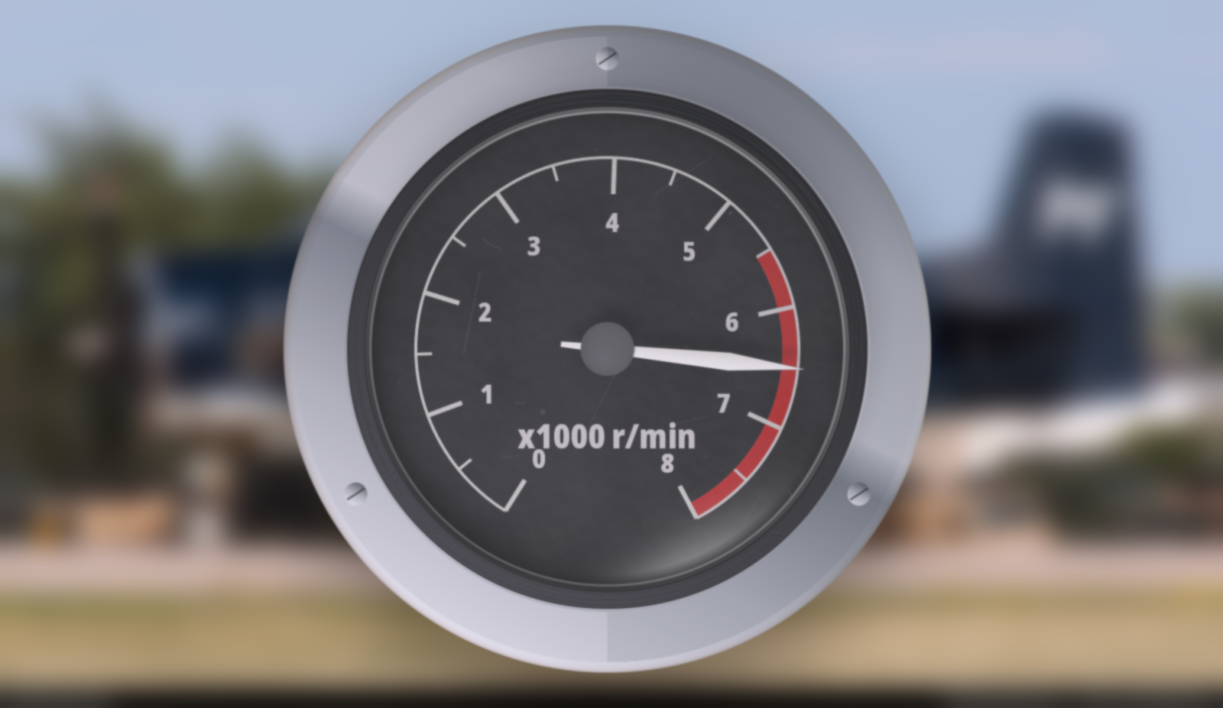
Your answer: 6500 rpm
